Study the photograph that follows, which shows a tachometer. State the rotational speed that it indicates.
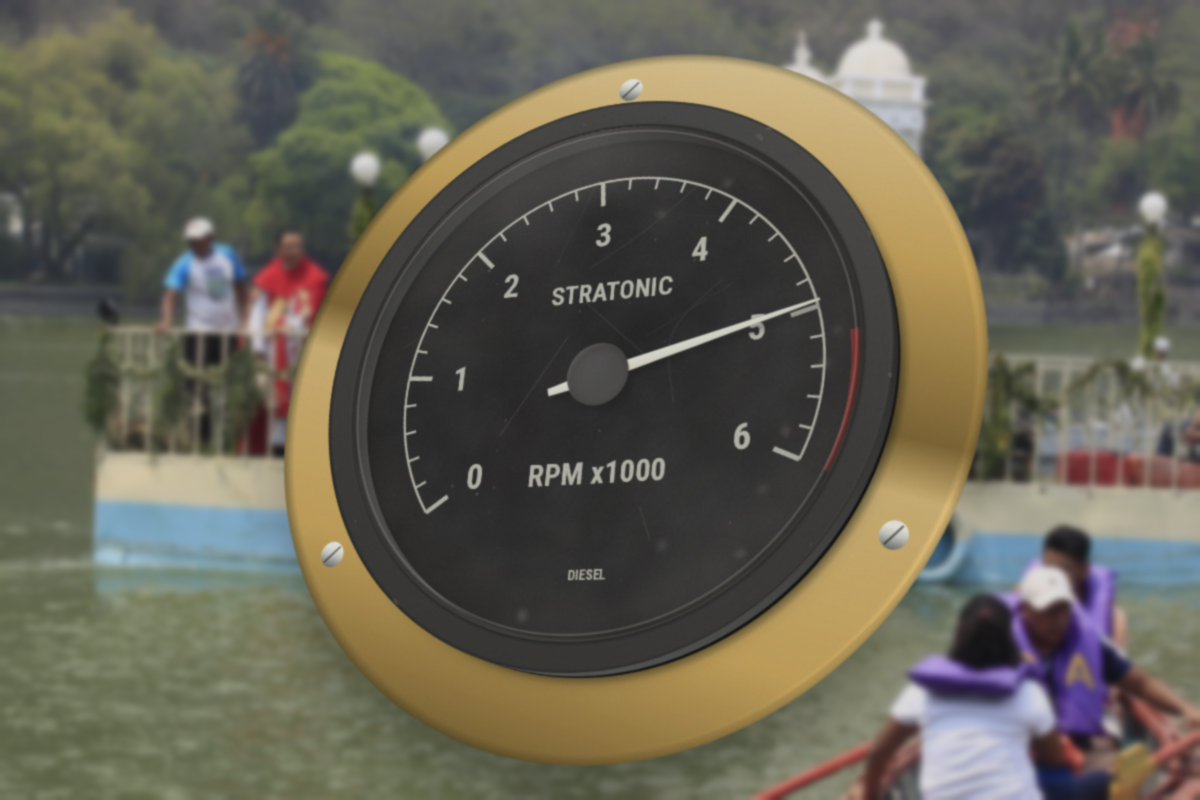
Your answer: 5000 rpm
